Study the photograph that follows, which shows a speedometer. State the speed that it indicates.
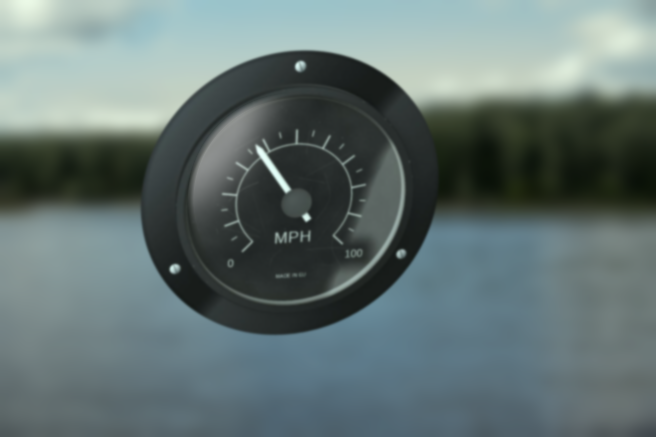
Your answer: 37.5 mph
